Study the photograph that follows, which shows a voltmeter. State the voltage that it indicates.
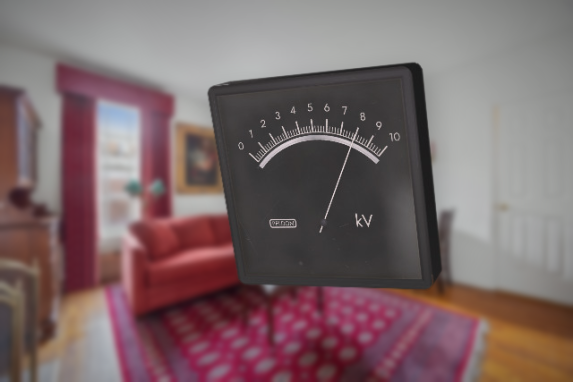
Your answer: 8 kV
